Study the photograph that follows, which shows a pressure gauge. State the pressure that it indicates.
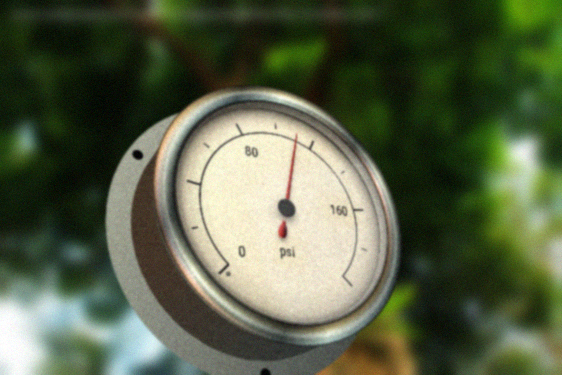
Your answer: 110 psi
